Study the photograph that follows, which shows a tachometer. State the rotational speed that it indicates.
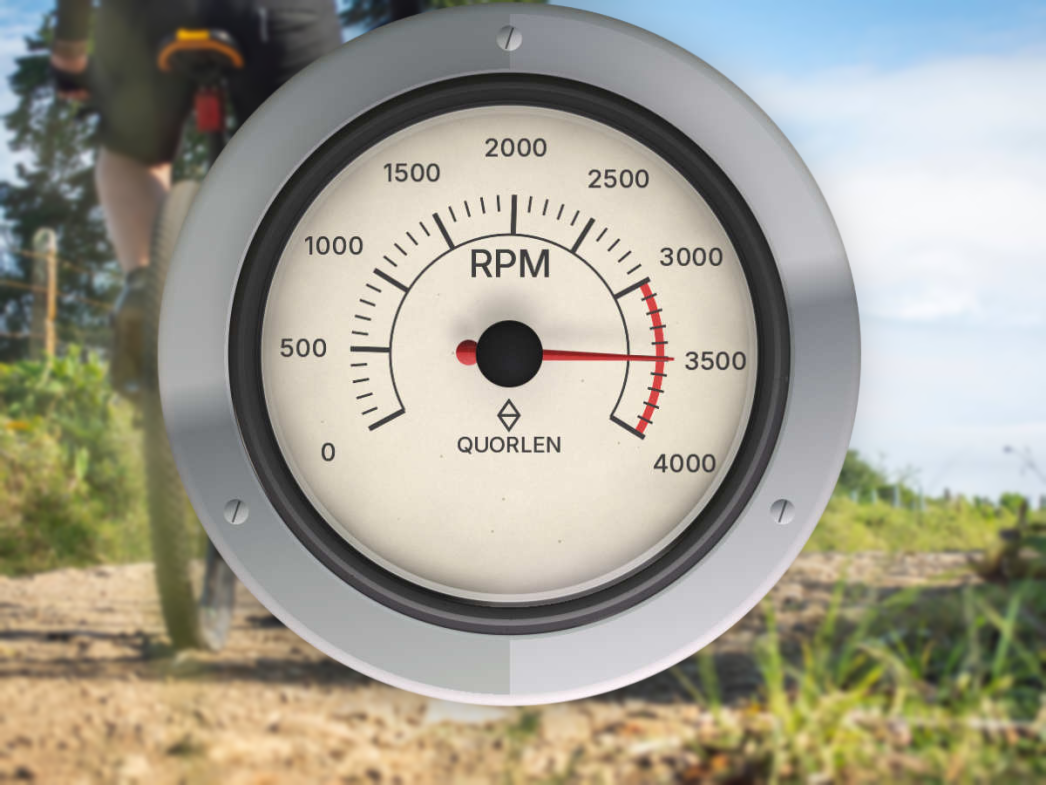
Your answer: 3500 rpm
